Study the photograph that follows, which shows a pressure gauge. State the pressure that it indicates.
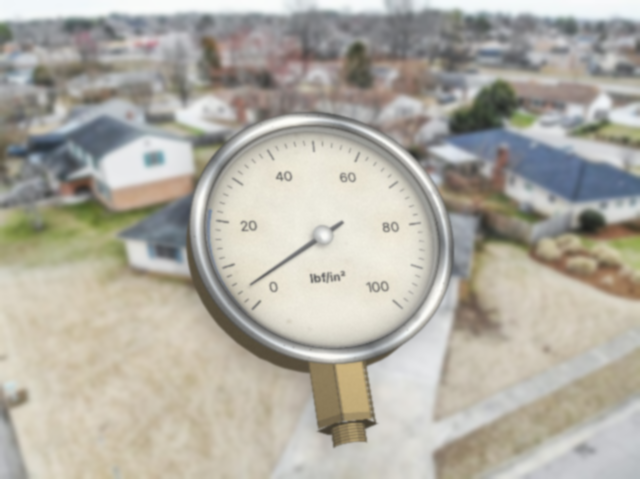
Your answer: 4 psi
